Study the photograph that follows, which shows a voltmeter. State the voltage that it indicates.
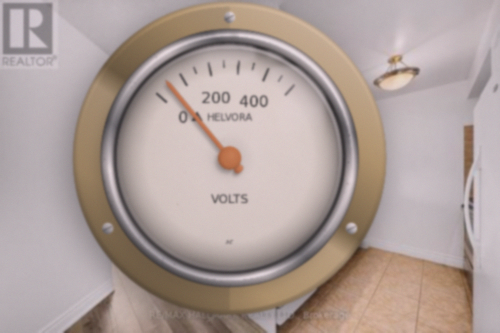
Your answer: 50 V
